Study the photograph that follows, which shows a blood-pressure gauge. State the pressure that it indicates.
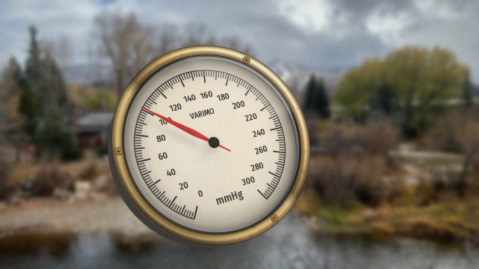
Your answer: 100 mmHg
